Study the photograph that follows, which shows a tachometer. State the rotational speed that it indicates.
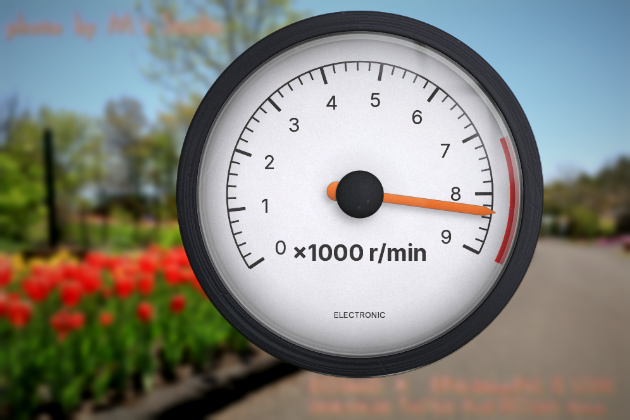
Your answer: 8300 rpm
